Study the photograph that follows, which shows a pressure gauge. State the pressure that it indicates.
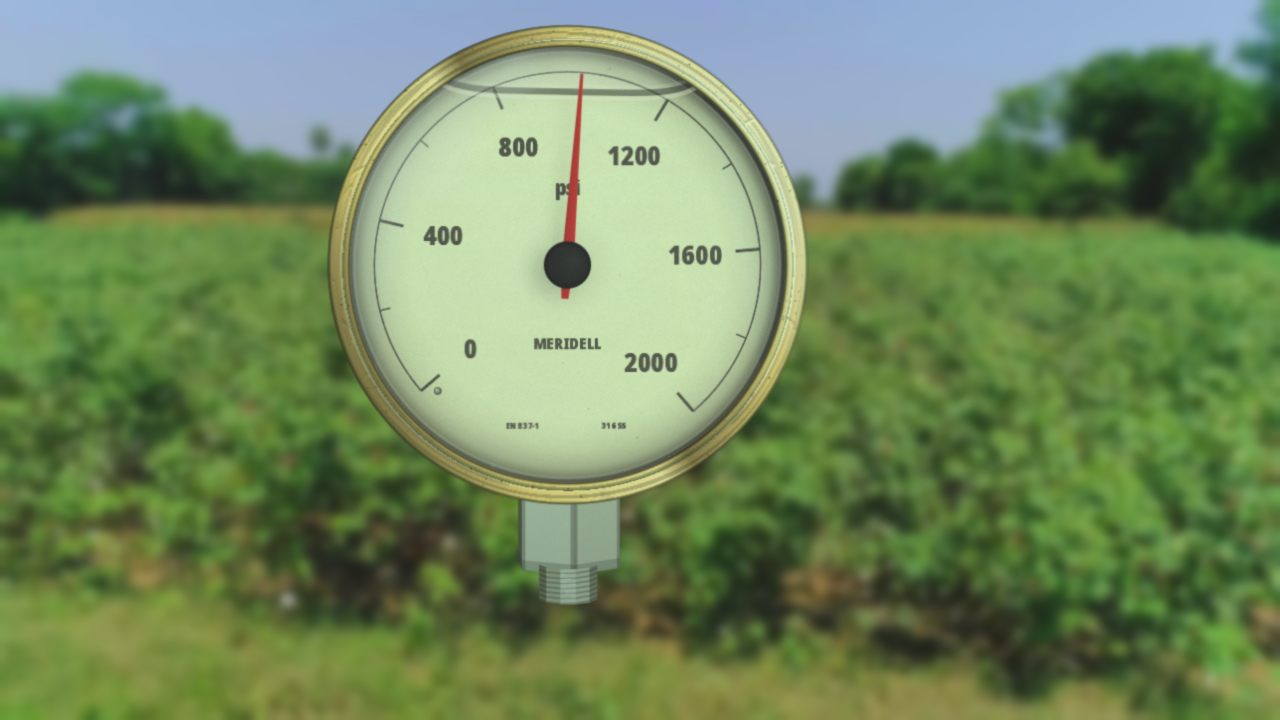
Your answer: 1000 psi
